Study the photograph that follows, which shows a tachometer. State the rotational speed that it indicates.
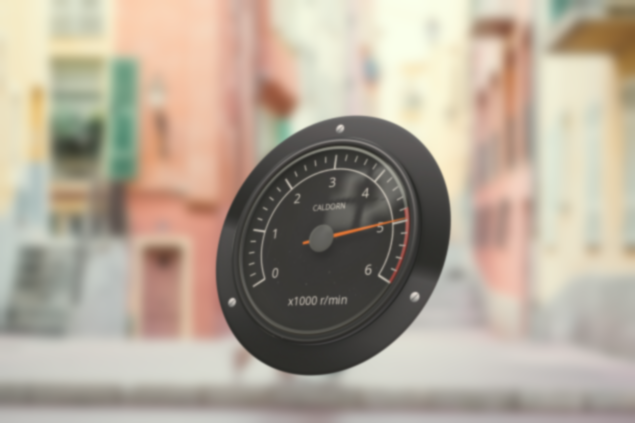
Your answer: 5000 rpm
